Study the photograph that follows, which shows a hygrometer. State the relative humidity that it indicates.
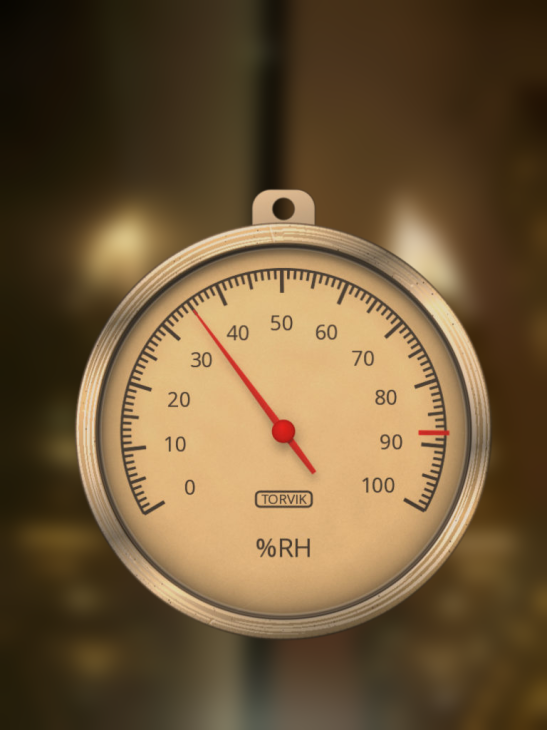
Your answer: 35 %
